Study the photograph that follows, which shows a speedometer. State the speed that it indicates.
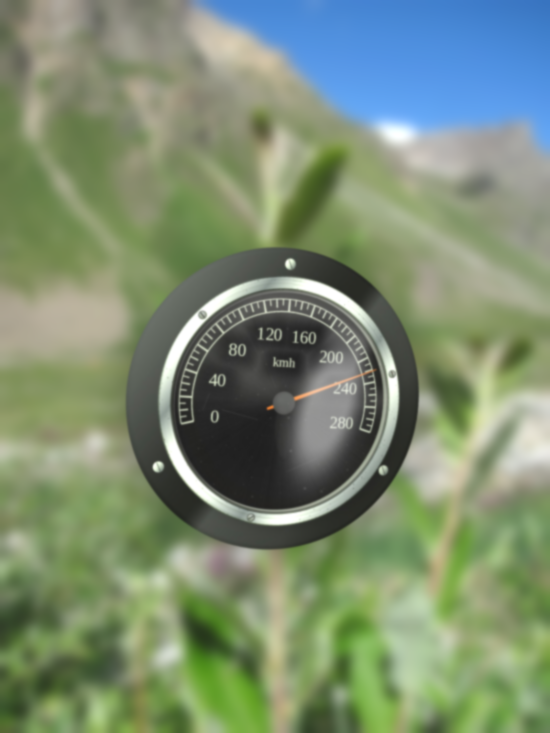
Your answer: 230 km/h
